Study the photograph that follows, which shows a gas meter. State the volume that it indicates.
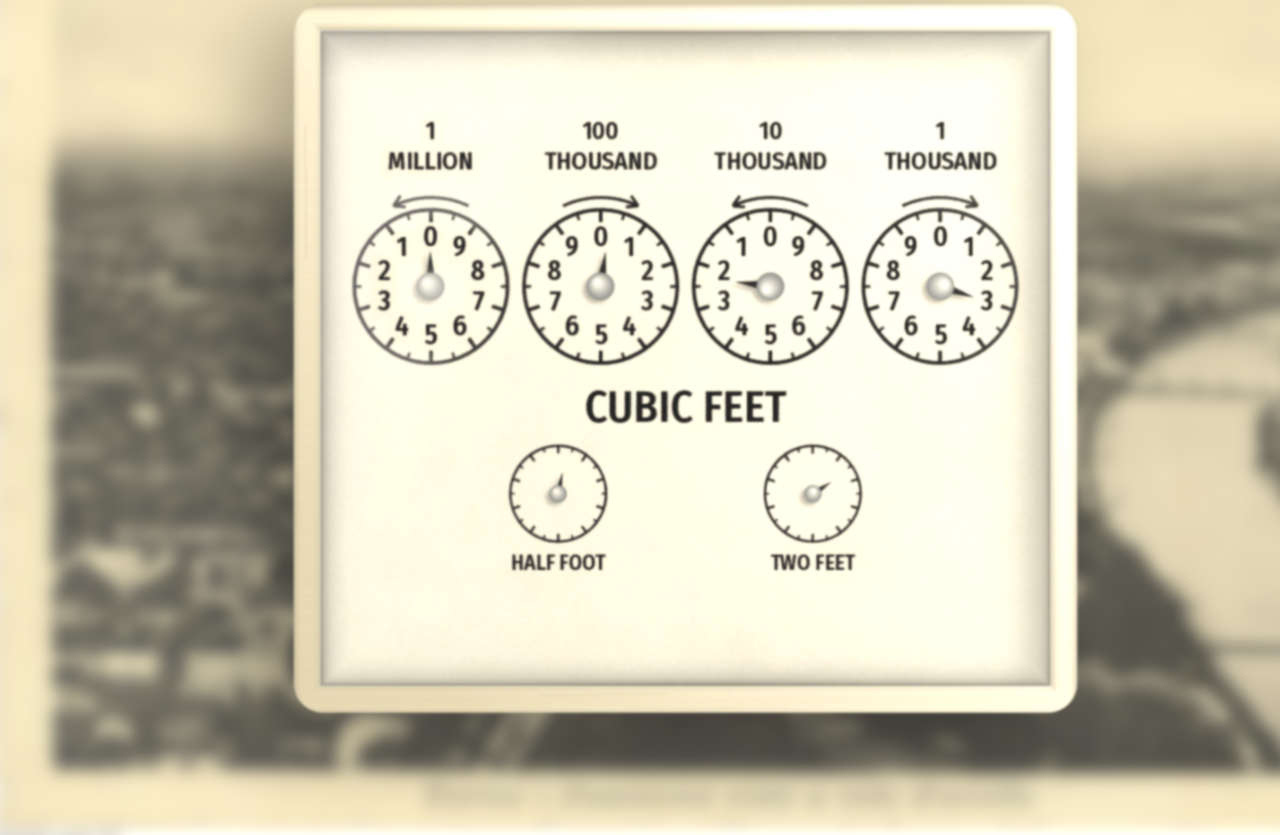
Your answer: 2300 ft³
